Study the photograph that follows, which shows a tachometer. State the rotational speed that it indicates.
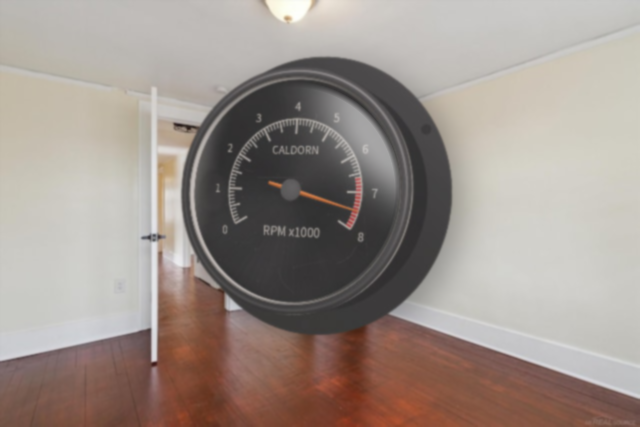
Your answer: 7500 rpm
